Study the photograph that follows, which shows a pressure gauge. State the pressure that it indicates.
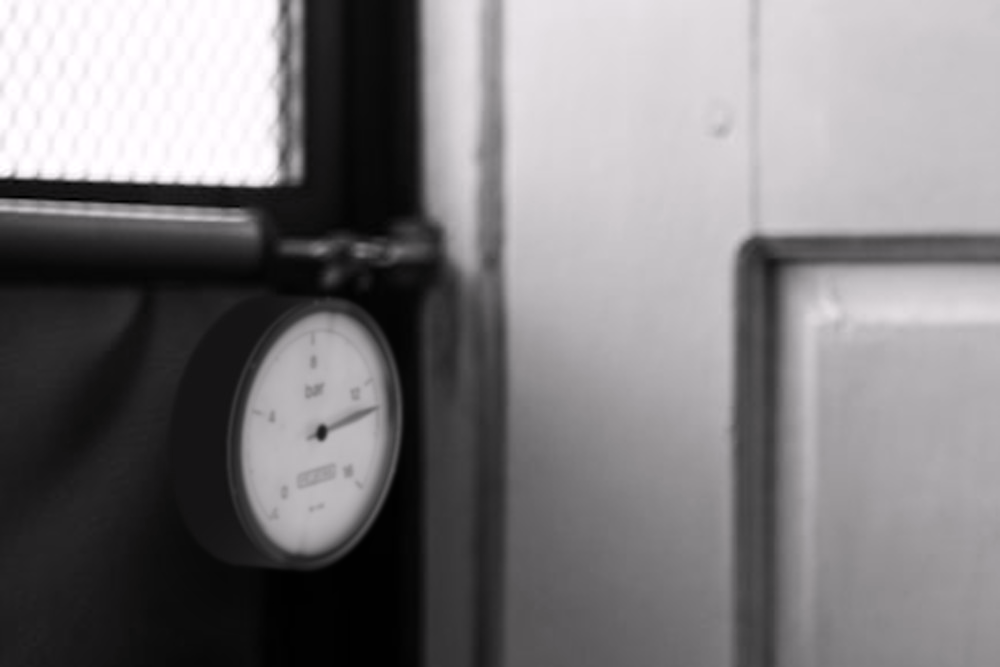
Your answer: 13 bar
